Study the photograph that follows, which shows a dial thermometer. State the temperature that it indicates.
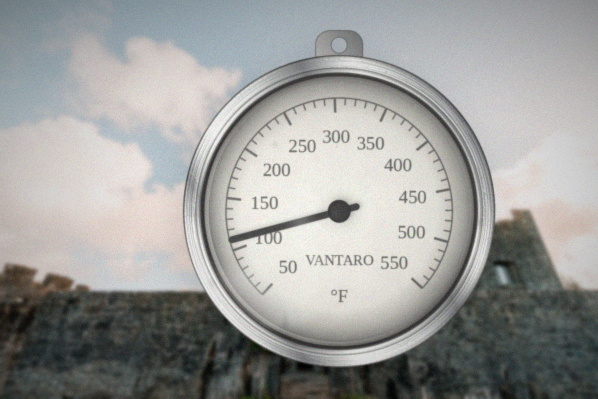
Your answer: 110 °F
